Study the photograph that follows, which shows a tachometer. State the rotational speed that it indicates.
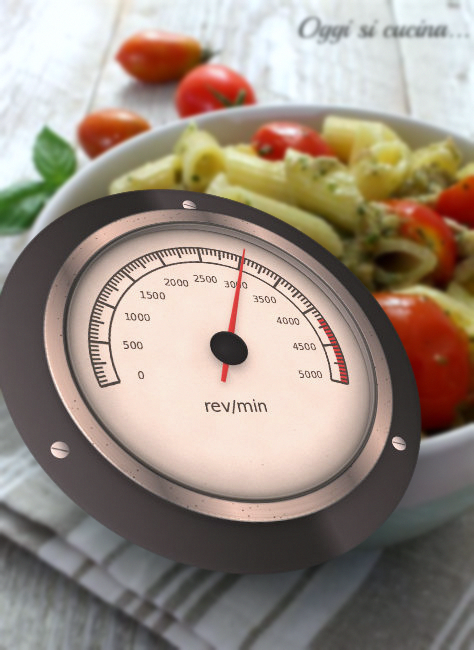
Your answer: 3000 rpm
